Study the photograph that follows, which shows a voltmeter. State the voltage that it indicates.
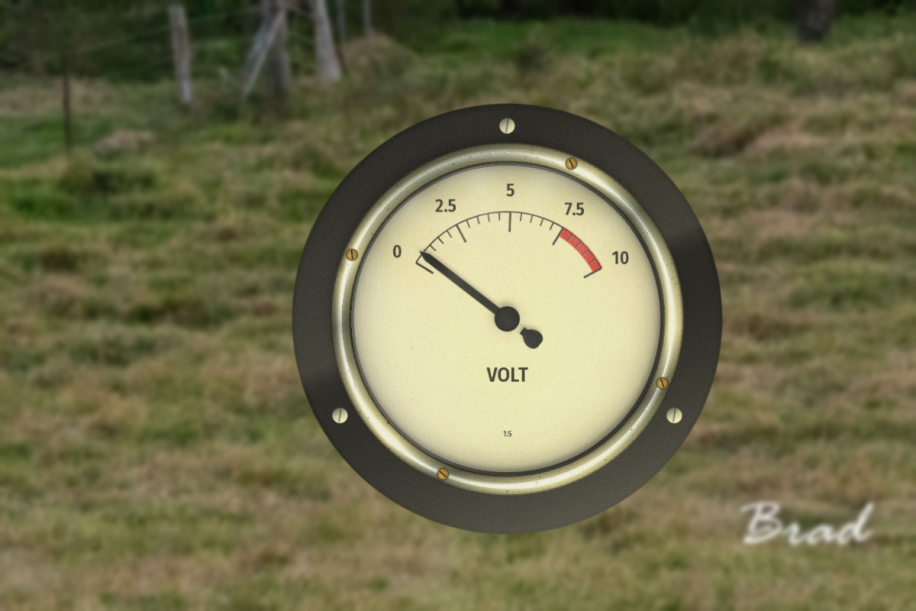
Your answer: 0.5 V
